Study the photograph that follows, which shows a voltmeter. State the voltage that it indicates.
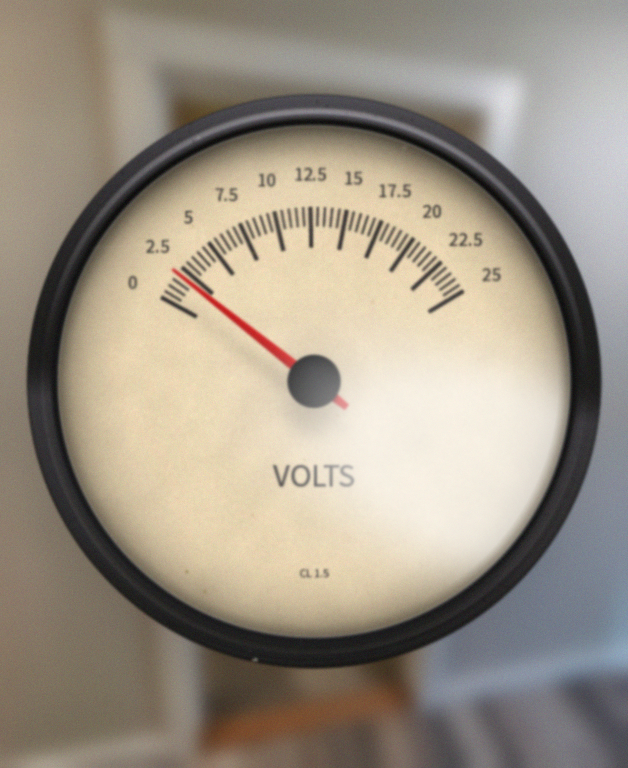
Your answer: 2 V
